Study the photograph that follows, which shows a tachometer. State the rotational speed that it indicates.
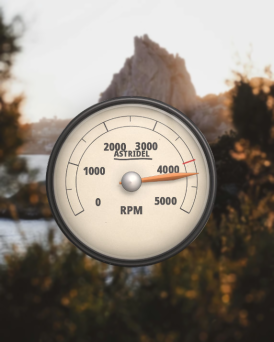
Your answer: 4250 rpm
